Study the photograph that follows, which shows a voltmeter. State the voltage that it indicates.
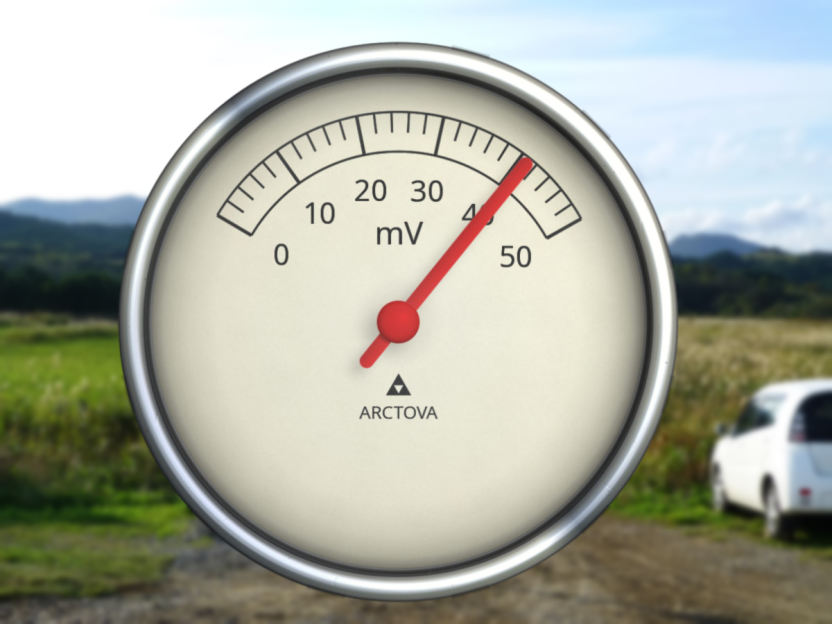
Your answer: 41 mV
